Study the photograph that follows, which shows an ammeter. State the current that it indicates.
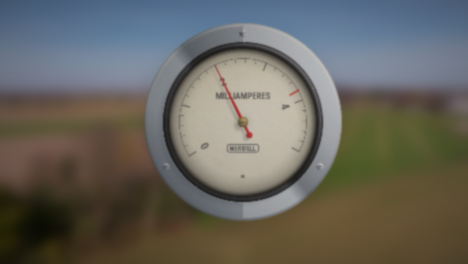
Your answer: 2 mA
